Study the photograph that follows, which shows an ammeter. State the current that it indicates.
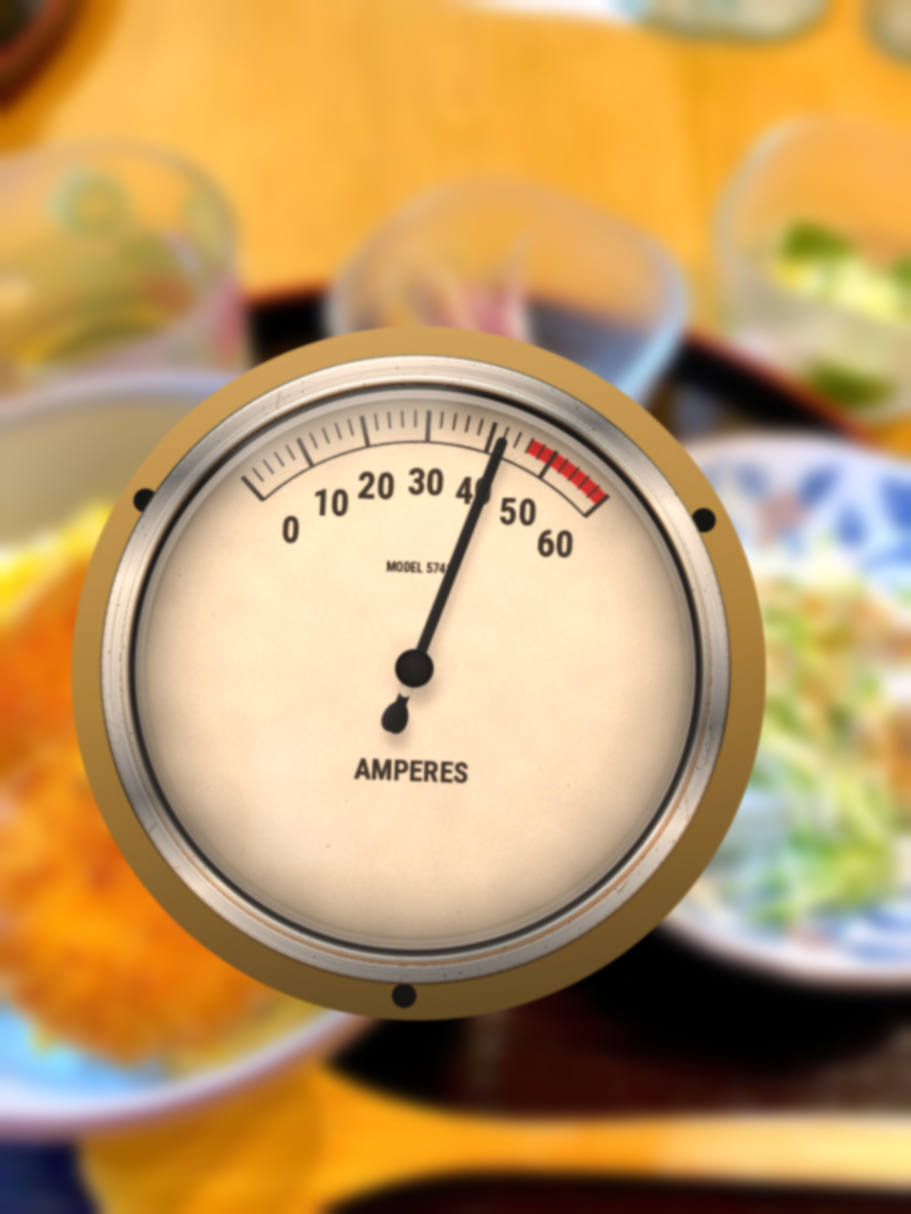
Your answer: 42 A
